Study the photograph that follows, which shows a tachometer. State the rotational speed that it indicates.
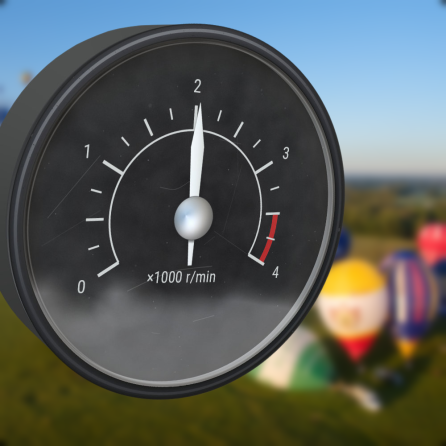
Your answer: 2000 rpm
